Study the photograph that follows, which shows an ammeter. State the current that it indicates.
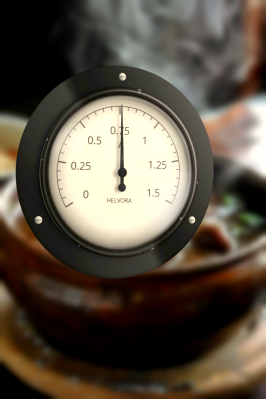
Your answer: 0.75 A
